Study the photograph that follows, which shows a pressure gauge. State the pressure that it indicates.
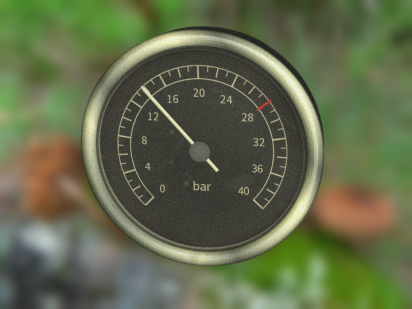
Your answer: 14 bar
